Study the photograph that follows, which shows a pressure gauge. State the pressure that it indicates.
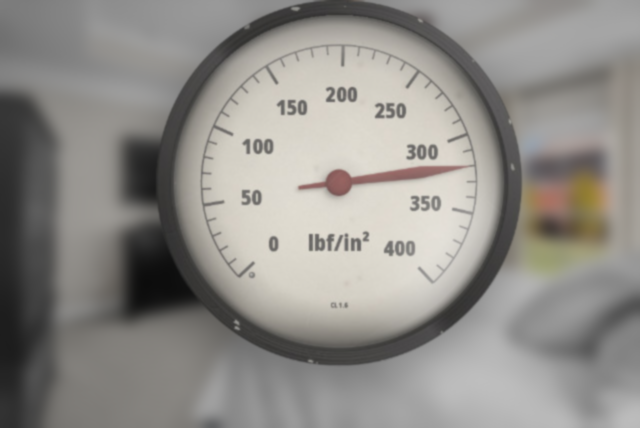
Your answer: 320 psi
